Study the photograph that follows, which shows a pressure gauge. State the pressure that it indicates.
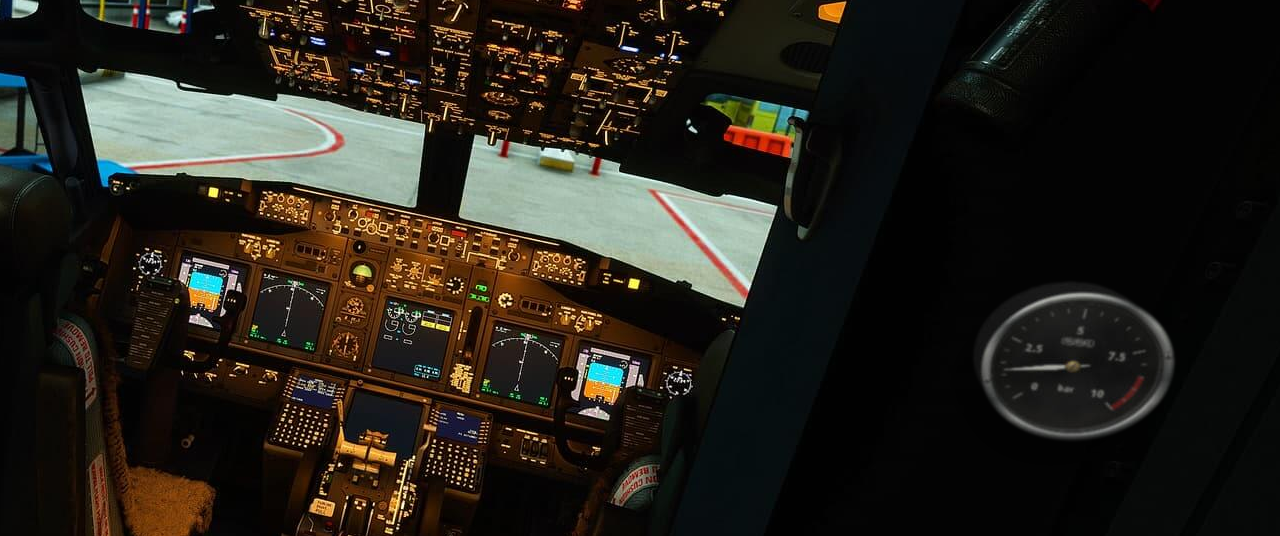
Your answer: 1.25 bar
